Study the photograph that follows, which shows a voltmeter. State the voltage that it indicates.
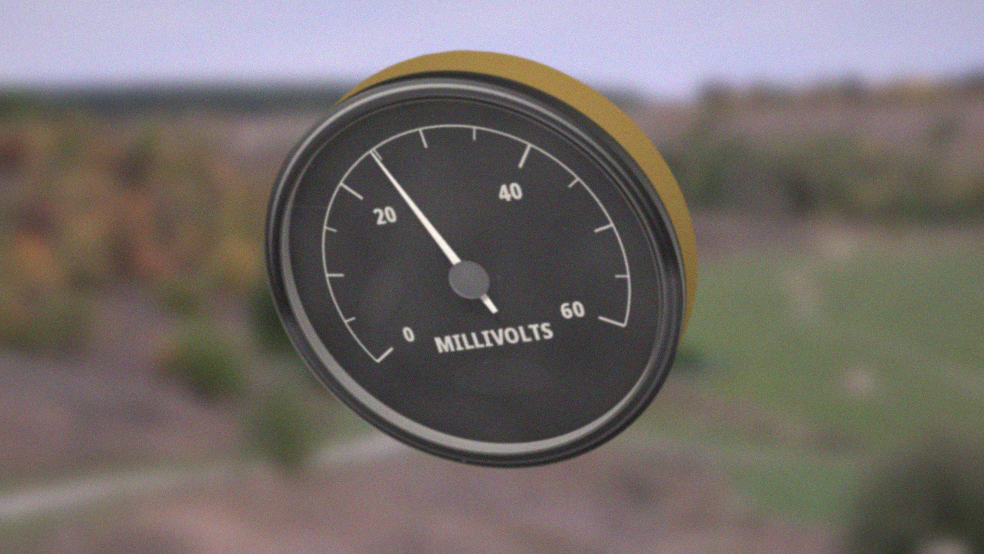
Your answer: 25 mV
